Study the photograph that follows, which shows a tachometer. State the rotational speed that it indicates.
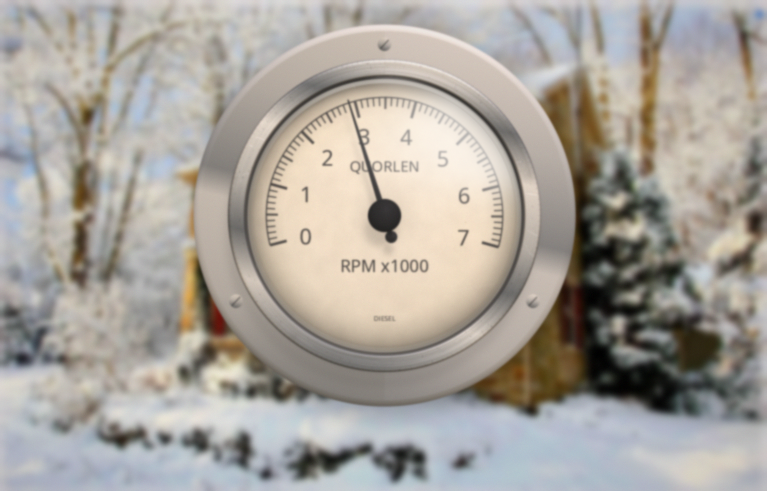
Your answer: 2900 rpm
